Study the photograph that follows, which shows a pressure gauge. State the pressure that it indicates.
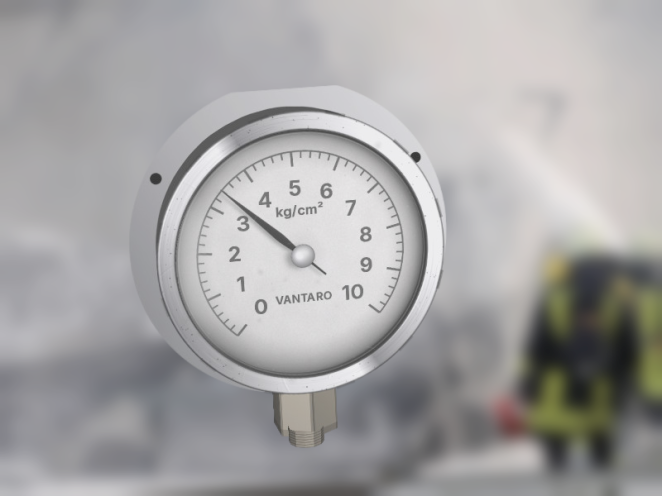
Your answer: 3.4 kg/cm²
